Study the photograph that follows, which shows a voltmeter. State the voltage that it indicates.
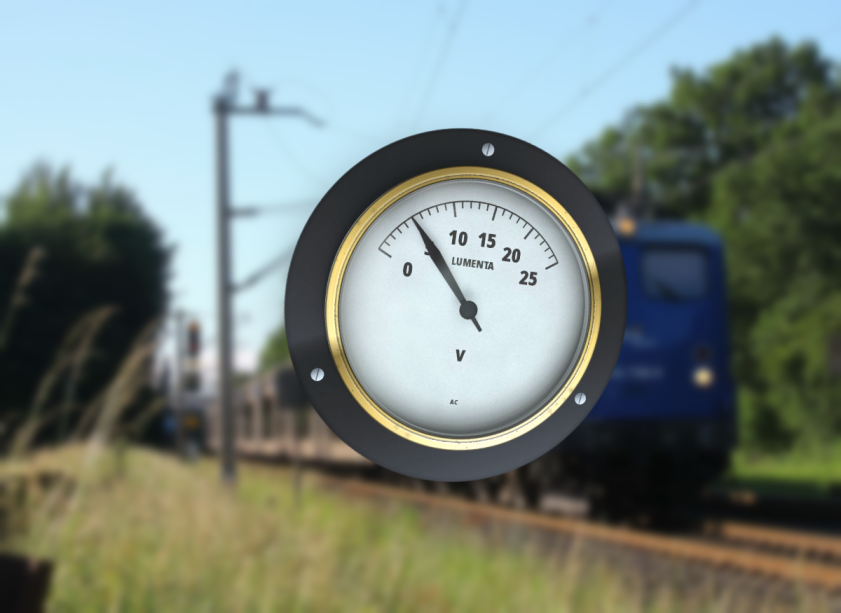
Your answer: 5 V
